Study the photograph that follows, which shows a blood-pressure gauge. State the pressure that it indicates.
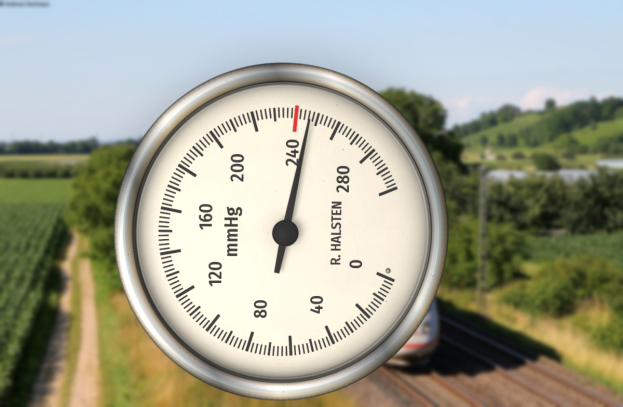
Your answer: 246 mmHg
